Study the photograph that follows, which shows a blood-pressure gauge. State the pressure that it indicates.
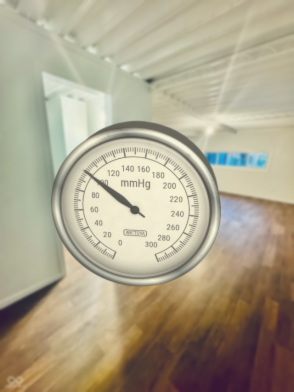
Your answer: 100 mmHg
